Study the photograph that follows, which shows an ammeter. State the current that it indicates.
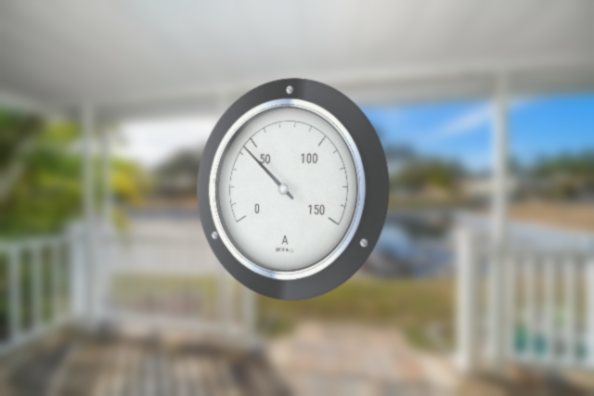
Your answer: 45 A
